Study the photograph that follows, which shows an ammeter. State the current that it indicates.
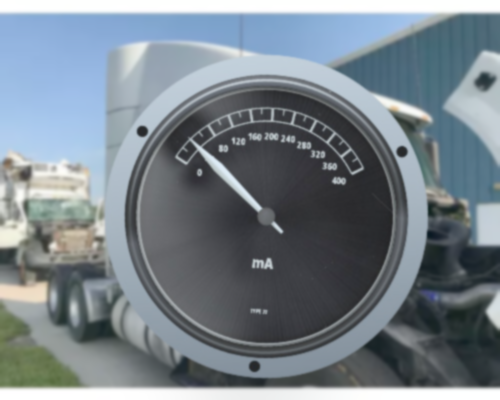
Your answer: 40 mA
